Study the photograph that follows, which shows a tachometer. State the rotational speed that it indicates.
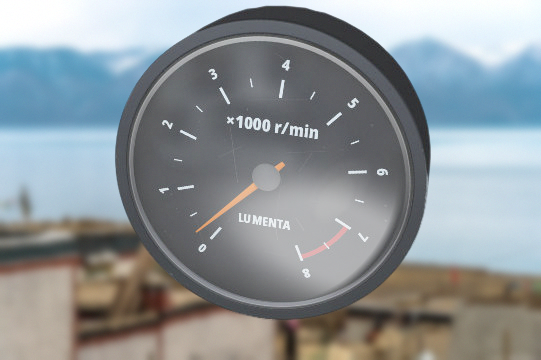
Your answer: 250 rpm
